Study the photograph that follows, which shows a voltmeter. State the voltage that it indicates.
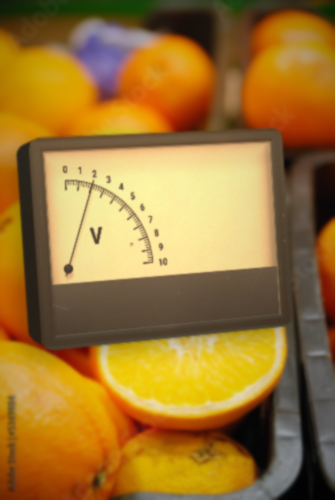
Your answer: 2 V
